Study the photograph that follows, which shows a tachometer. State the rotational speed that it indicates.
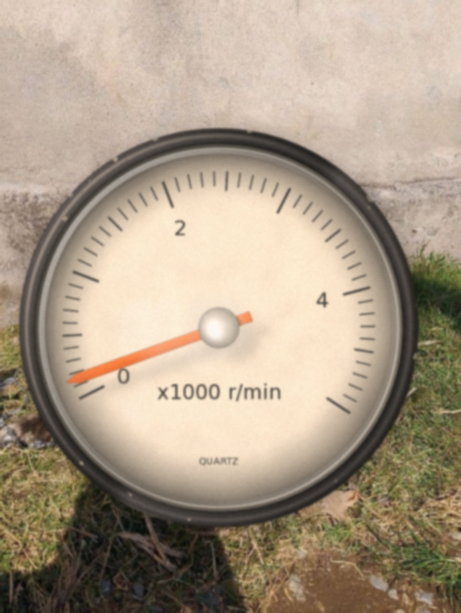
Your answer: 150 rpm
